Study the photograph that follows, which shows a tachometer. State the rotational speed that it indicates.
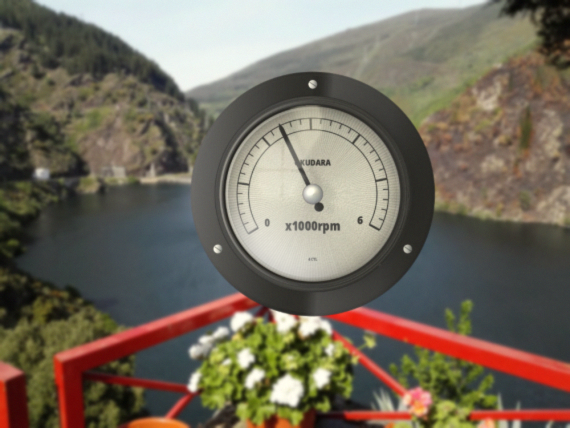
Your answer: 2400 rpm
